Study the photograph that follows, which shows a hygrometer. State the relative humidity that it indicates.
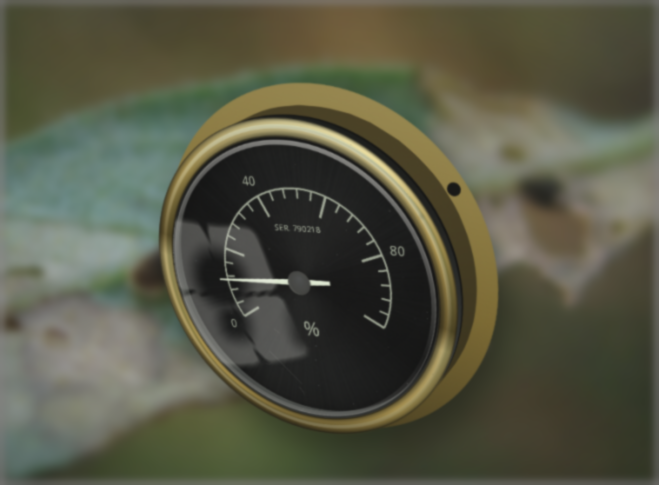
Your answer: 12 %
